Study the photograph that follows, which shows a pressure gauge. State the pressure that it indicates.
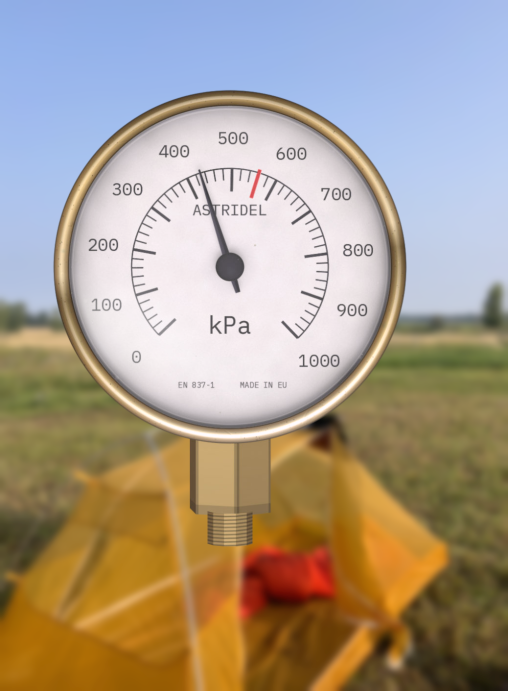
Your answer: 430 kPa
